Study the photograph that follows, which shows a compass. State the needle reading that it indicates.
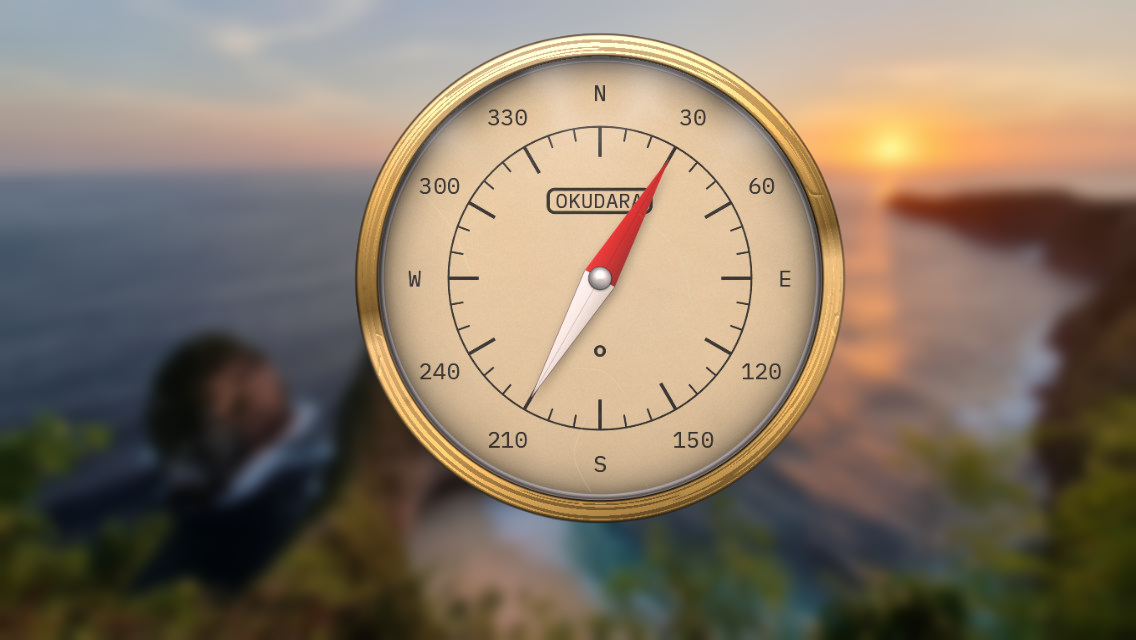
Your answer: 30 °
